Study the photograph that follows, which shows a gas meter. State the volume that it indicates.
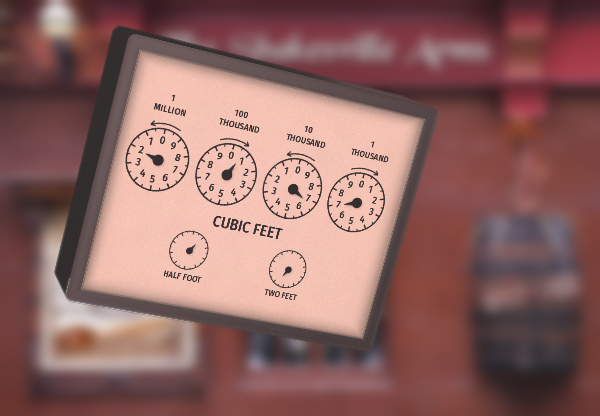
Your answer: 206700 ft³
